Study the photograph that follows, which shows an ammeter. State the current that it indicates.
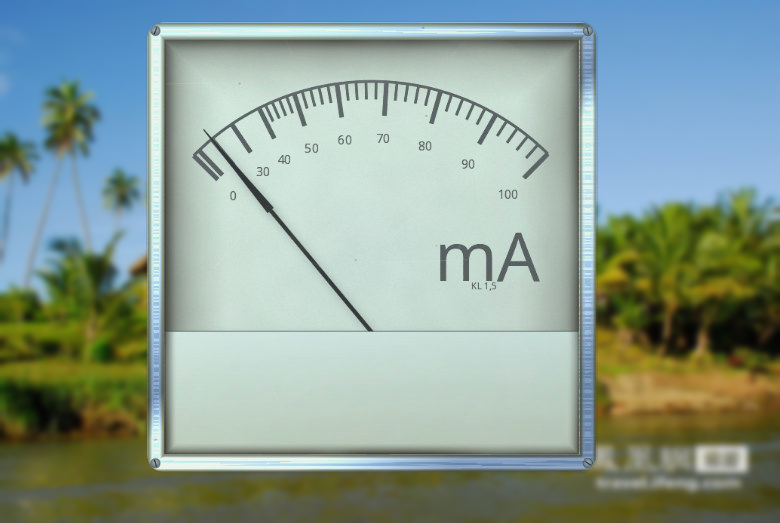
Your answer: 20 mA
